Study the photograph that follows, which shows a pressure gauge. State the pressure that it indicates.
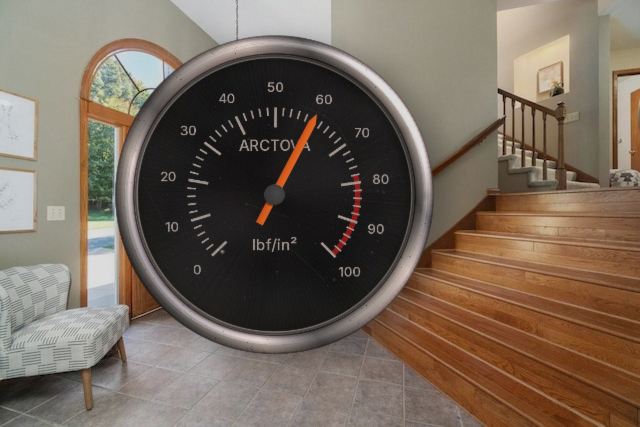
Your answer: 60 psi
